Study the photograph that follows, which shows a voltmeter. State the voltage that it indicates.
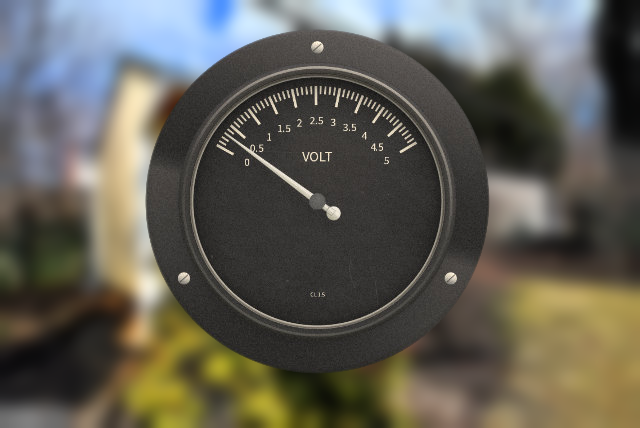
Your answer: 0.3 V
